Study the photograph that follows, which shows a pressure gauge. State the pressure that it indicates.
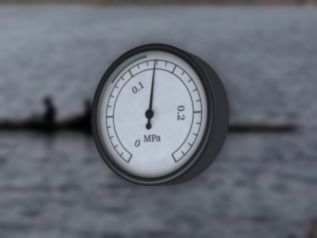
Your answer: 0.13 MPa
